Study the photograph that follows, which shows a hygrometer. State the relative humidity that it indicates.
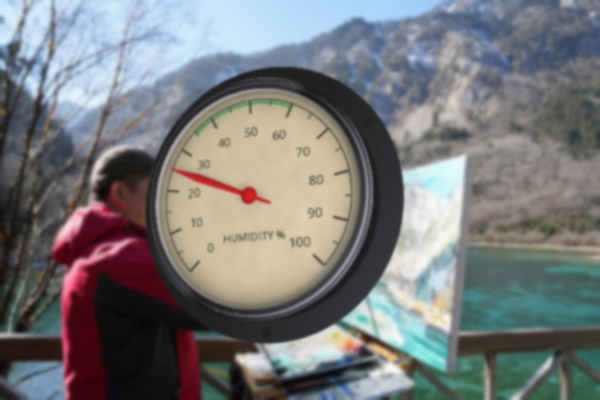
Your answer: 25 %
